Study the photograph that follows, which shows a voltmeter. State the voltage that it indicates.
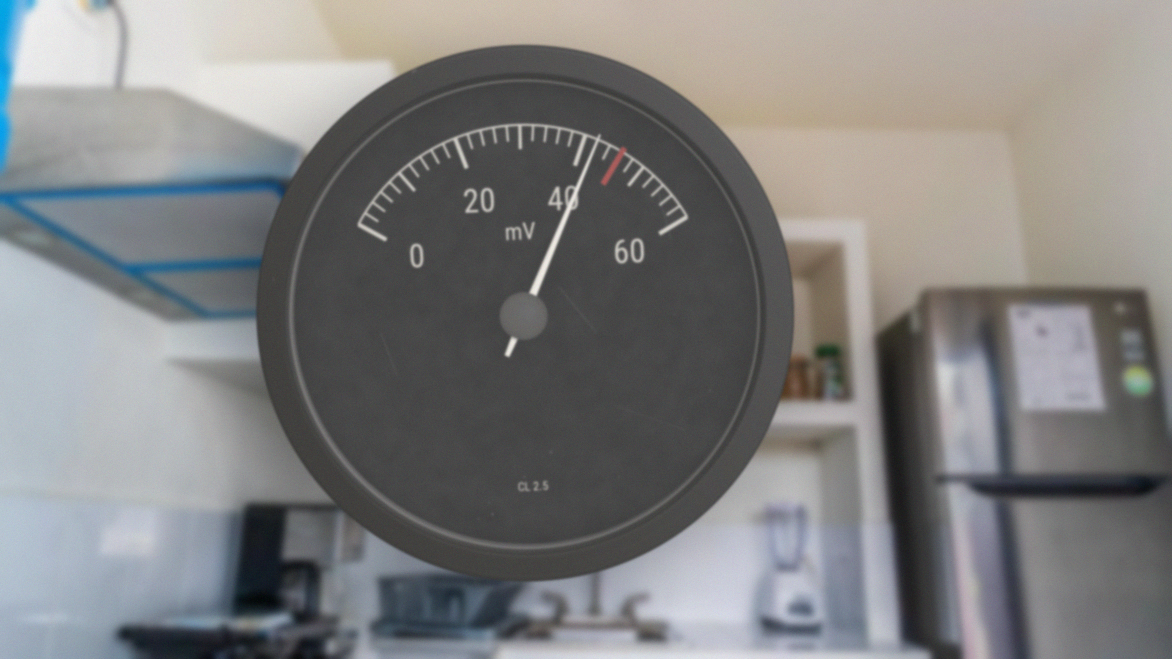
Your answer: 42 mV
